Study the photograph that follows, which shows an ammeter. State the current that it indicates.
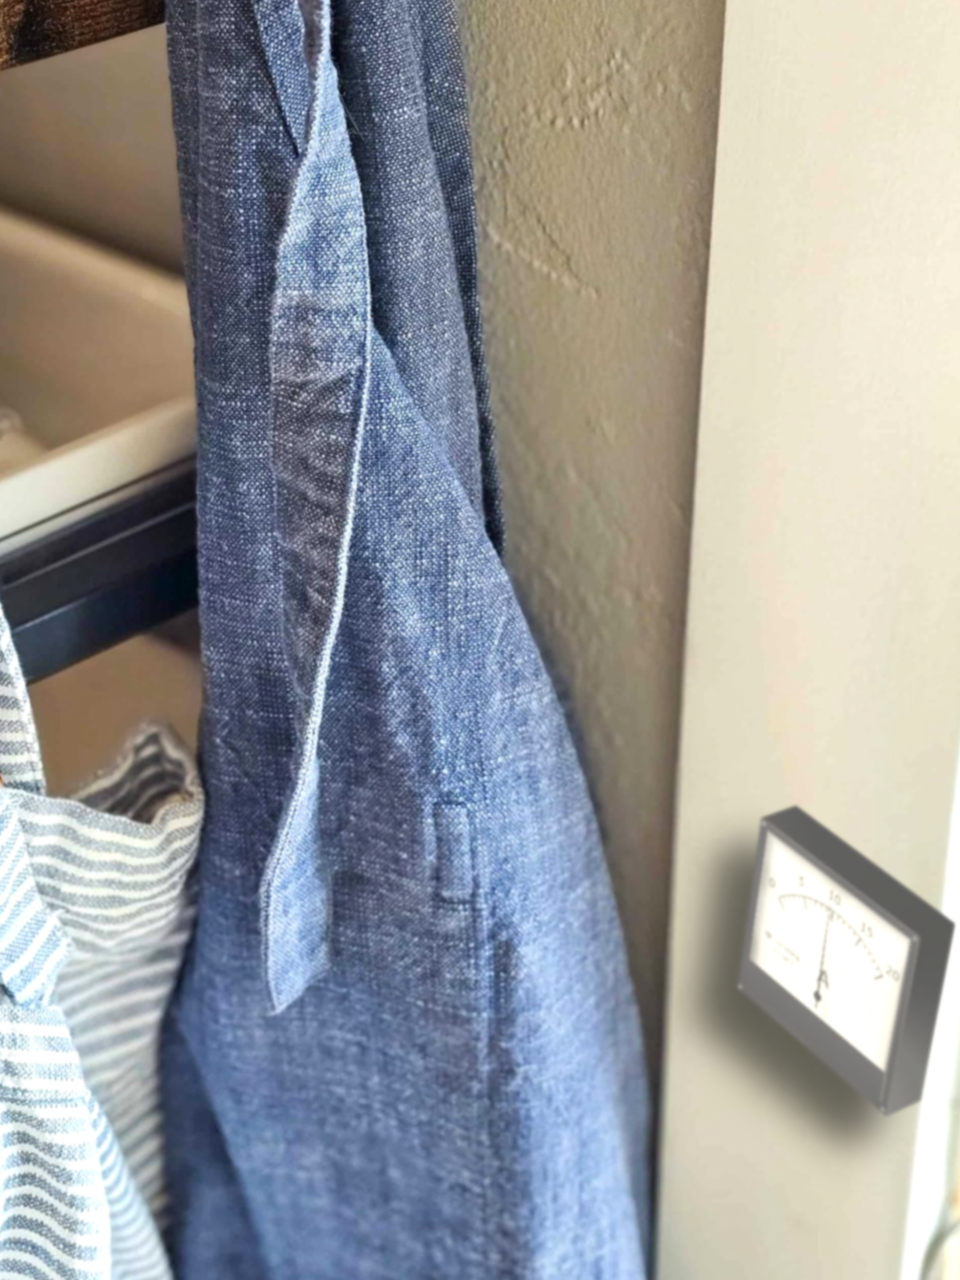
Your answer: 10 A
